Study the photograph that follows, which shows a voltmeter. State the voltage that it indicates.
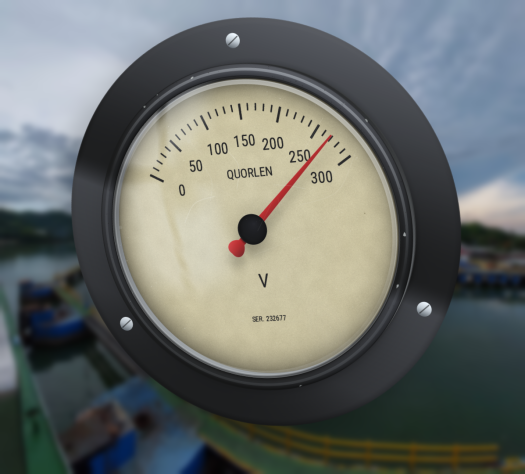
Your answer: 270 V
